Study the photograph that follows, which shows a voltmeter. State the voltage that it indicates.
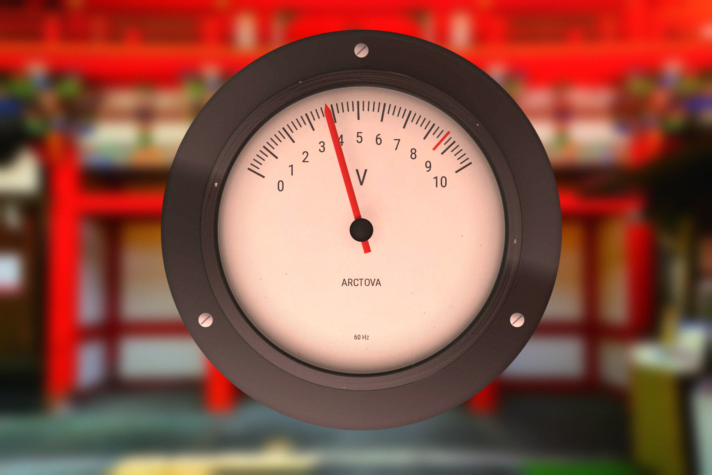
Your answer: 3.8 V
